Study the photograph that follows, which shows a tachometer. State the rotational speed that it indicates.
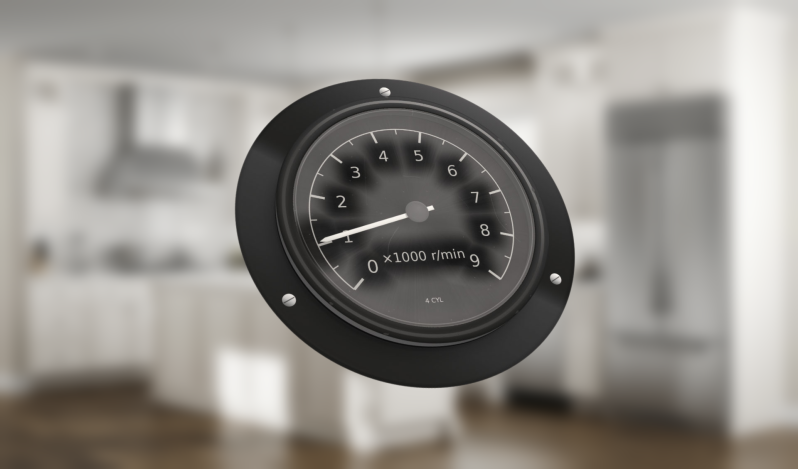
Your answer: 1000 rpm
